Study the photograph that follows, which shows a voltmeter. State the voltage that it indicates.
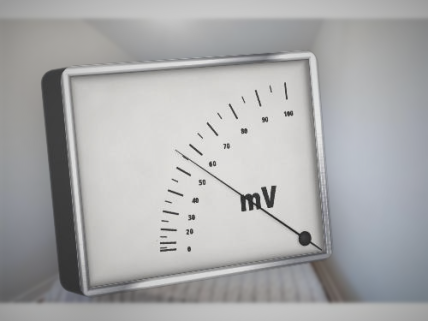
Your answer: 55 mV
